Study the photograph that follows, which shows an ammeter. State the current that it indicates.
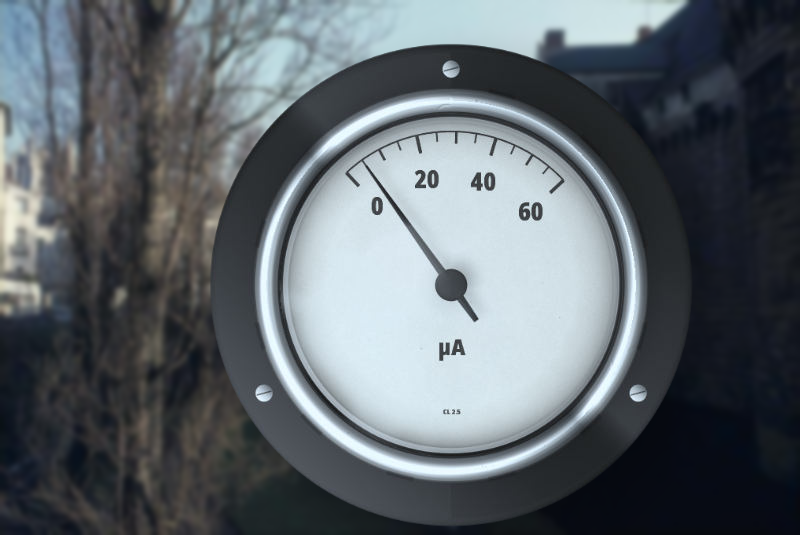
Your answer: 5 µA
